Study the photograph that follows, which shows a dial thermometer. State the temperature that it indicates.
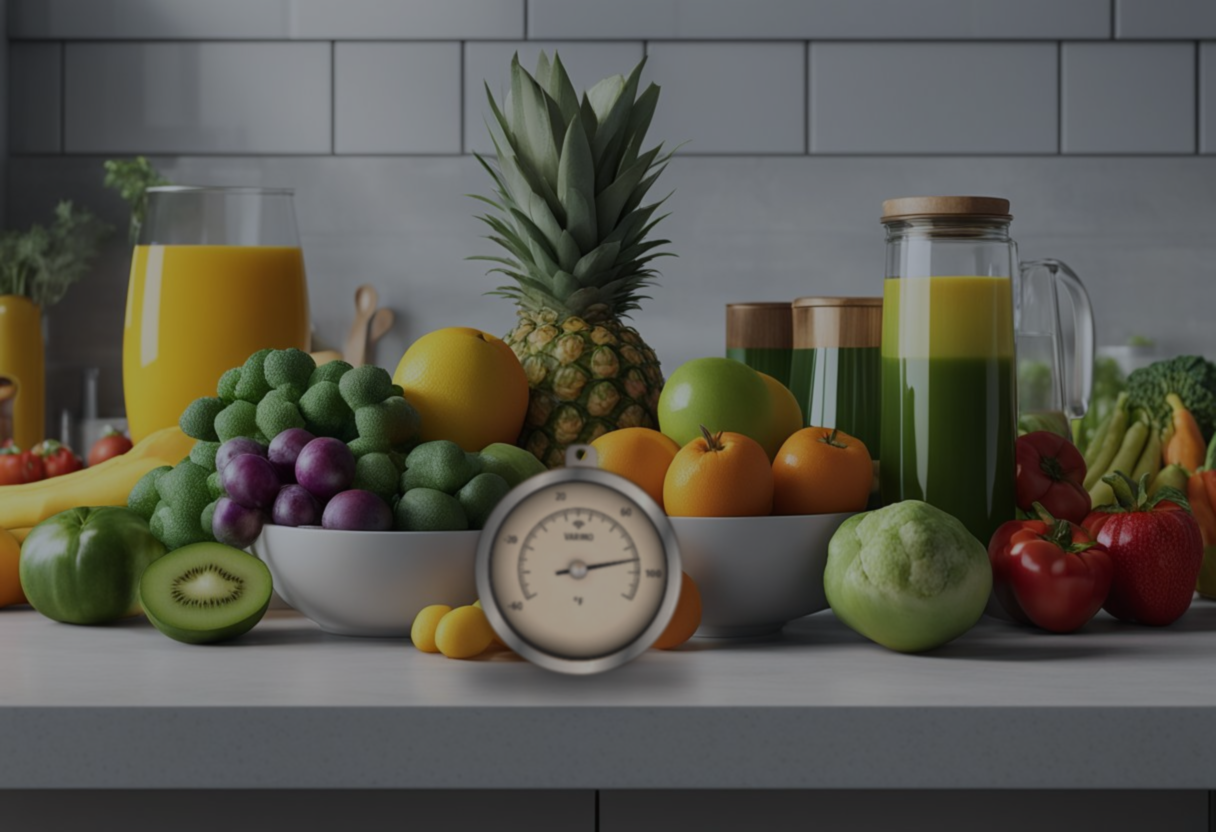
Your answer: 90 °F
